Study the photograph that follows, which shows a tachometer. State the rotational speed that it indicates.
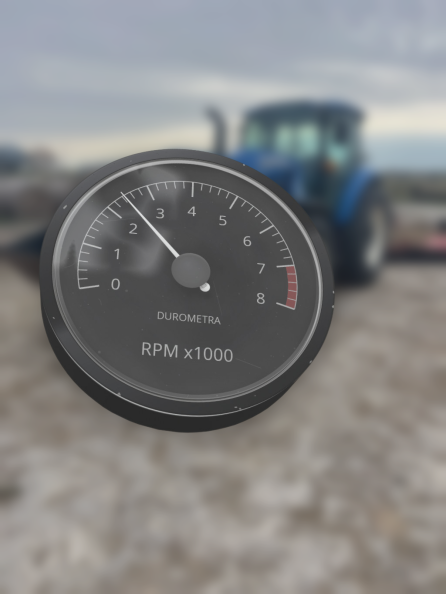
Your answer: 2400 rpm
